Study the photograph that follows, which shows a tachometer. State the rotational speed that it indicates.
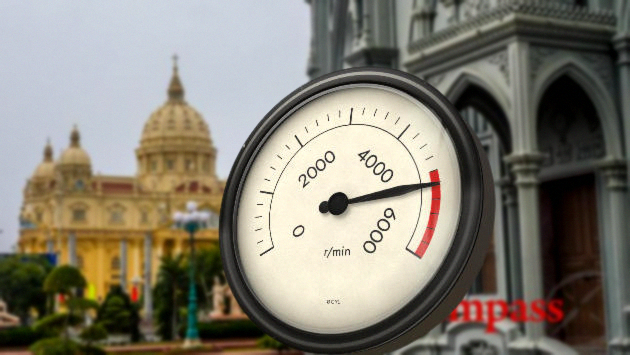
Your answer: 5000 rpm
